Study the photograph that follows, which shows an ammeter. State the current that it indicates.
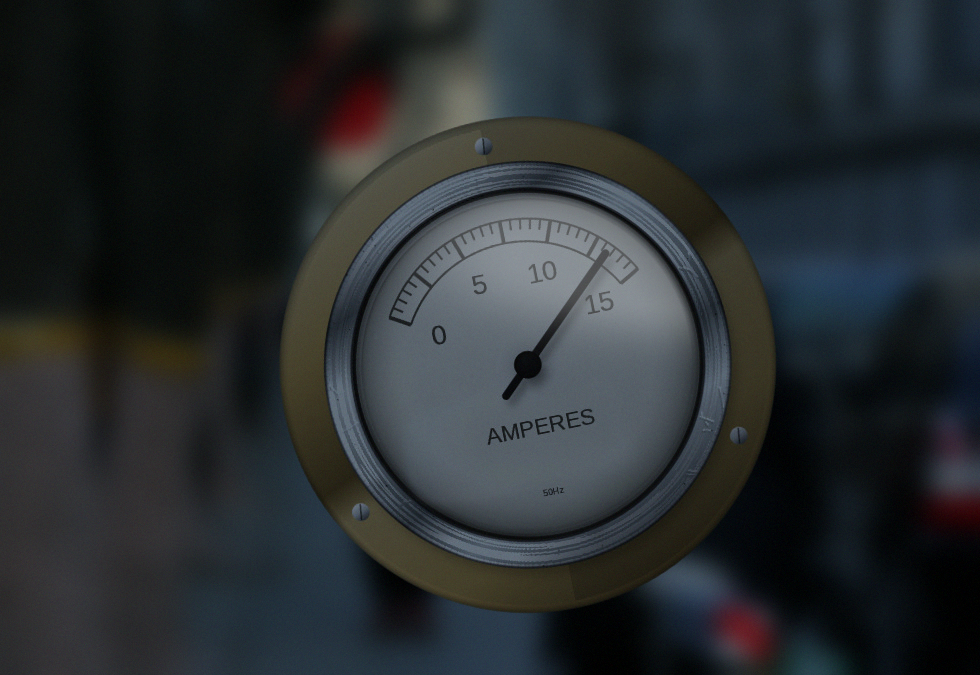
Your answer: 13.25 A
